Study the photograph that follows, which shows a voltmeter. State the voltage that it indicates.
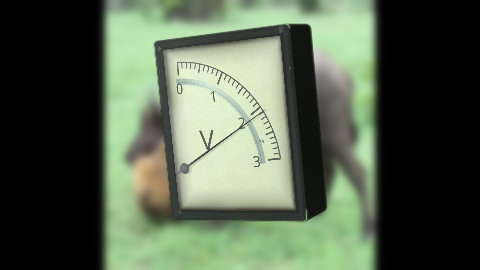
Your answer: 2.1 V
